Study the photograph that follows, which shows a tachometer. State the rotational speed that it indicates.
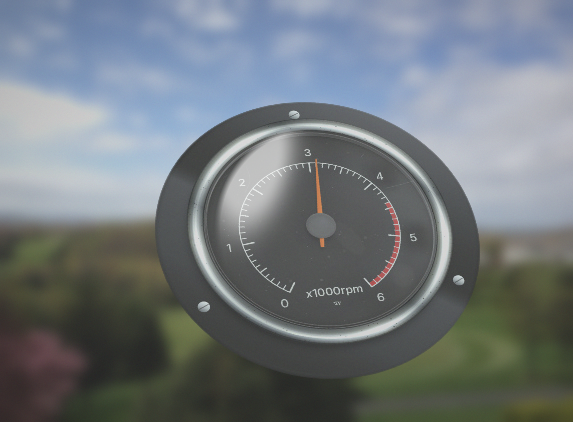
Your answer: 3100 rpm
